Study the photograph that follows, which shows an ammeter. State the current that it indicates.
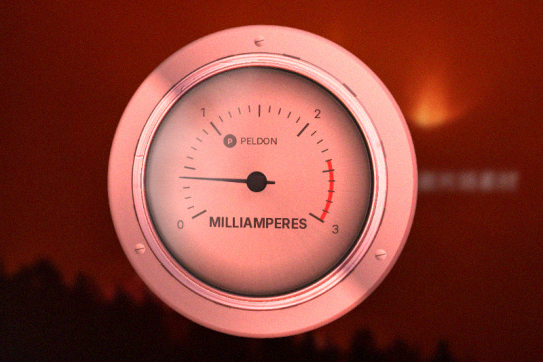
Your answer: 0.4 mA
